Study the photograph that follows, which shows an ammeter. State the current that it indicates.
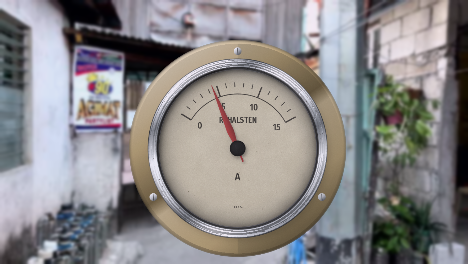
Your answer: 4.5 A
